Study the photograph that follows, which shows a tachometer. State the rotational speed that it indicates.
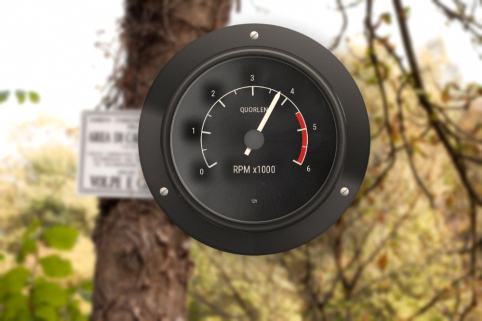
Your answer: 3750 rpm
